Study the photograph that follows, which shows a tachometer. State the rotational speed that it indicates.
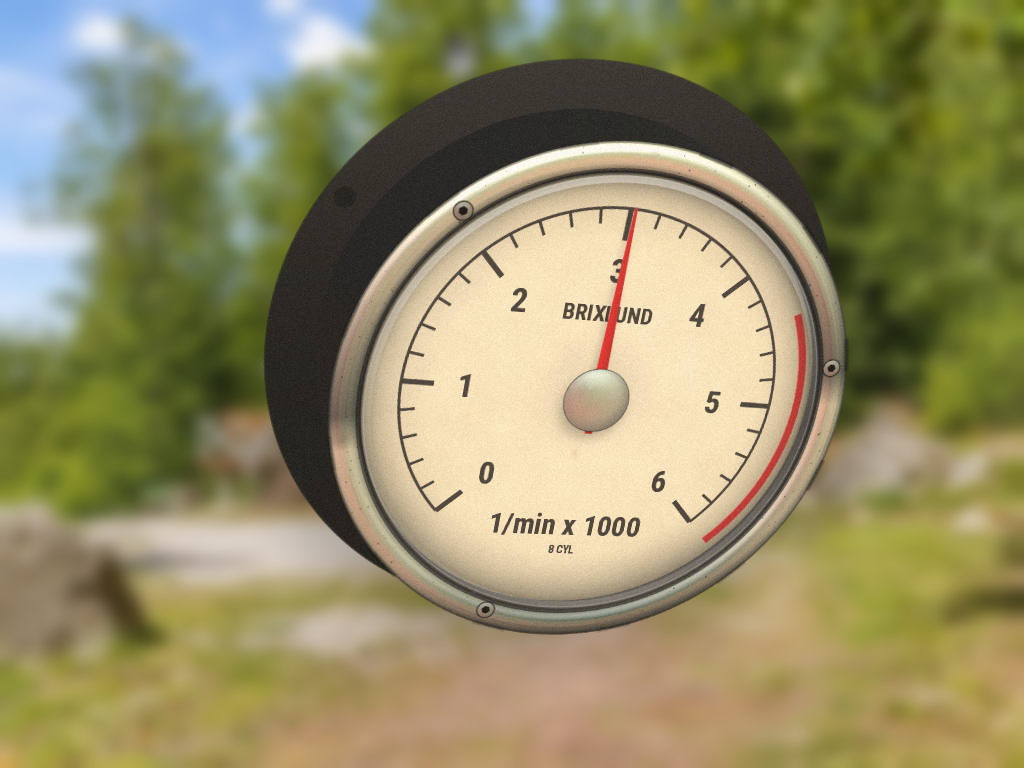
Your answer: 3000 rpm
